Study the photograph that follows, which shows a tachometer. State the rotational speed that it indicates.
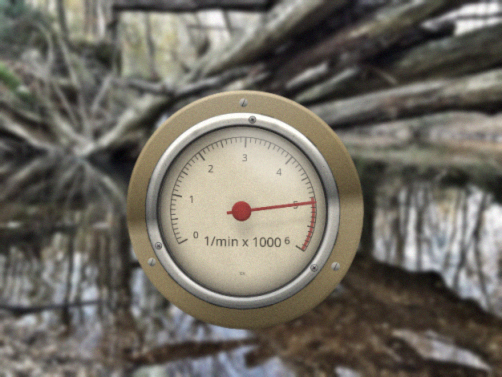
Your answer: 5000 rpm
